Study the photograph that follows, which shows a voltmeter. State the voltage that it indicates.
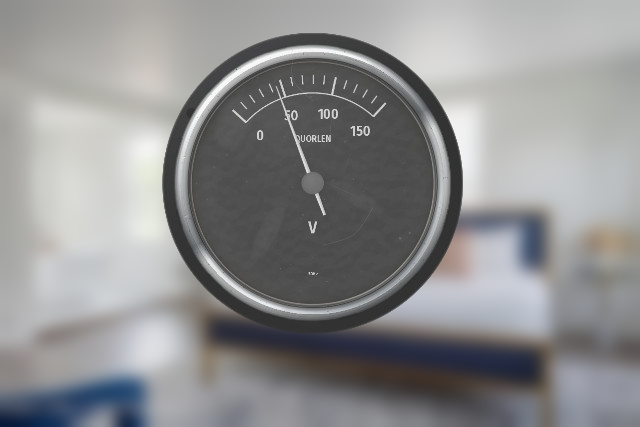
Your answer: 45 V
